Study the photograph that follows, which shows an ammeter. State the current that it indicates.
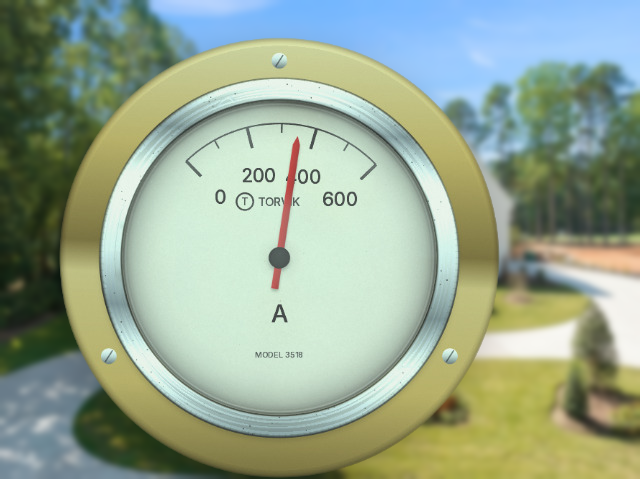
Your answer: 350 A
